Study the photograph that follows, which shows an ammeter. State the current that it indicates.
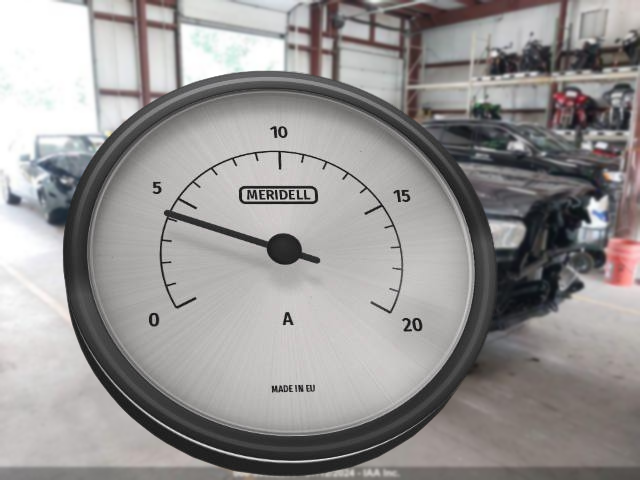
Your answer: 4 A
